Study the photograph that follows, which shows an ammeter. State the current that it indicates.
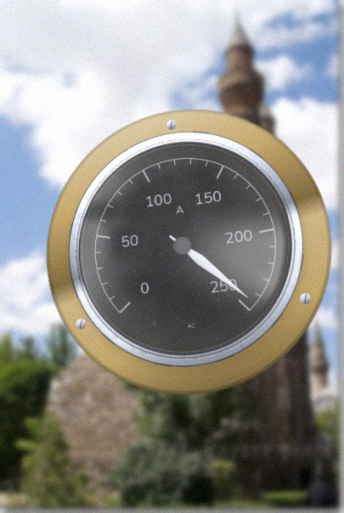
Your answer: 245 A
